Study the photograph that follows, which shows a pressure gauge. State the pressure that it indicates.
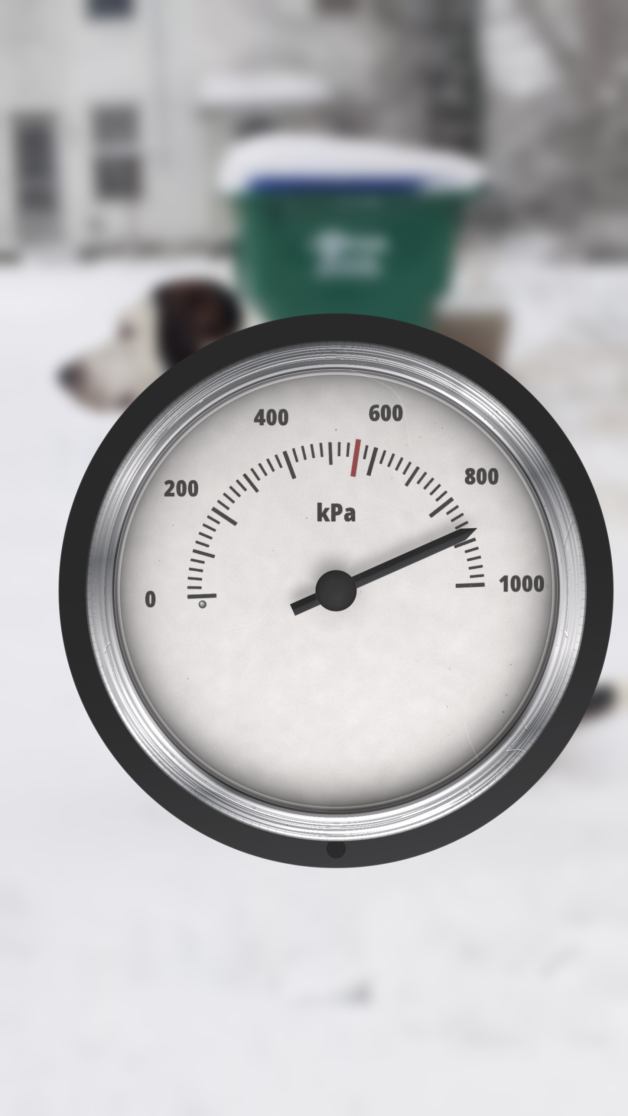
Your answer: 880 kPa
